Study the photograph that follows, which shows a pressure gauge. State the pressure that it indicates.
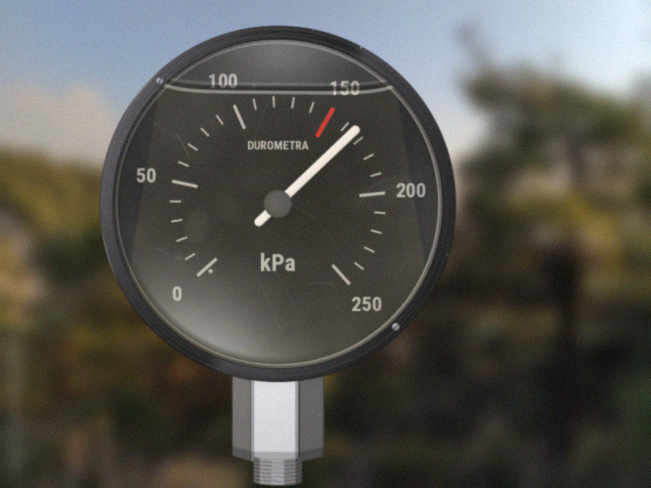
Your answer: 165 kPa
